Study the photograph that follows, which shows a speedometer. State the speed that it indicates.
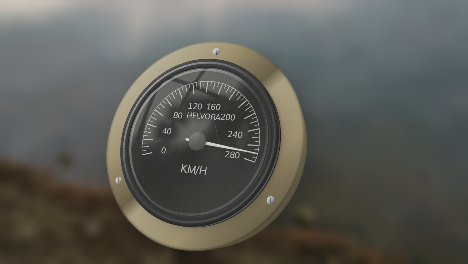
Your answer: 270 km/h
